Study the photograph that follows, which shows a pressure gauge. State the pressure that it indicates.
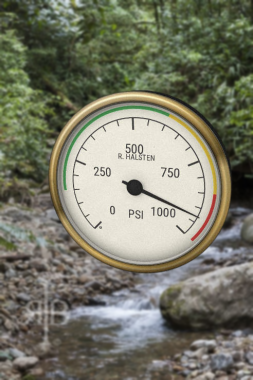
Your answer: 925 psi
